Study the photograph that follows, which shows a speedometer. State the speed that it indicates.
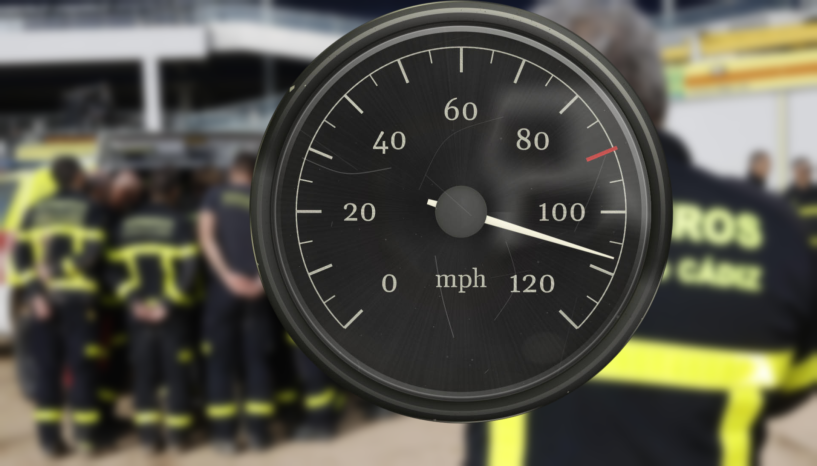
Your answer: 107.5 mph
